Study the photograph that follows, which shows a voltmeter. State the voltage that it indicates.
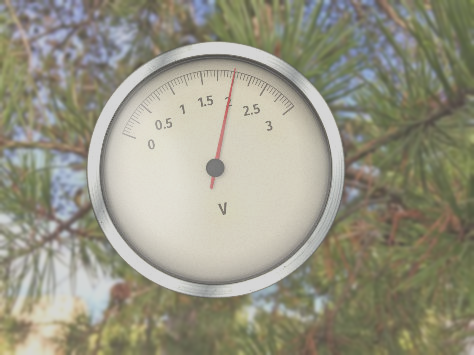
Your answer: 2 V
